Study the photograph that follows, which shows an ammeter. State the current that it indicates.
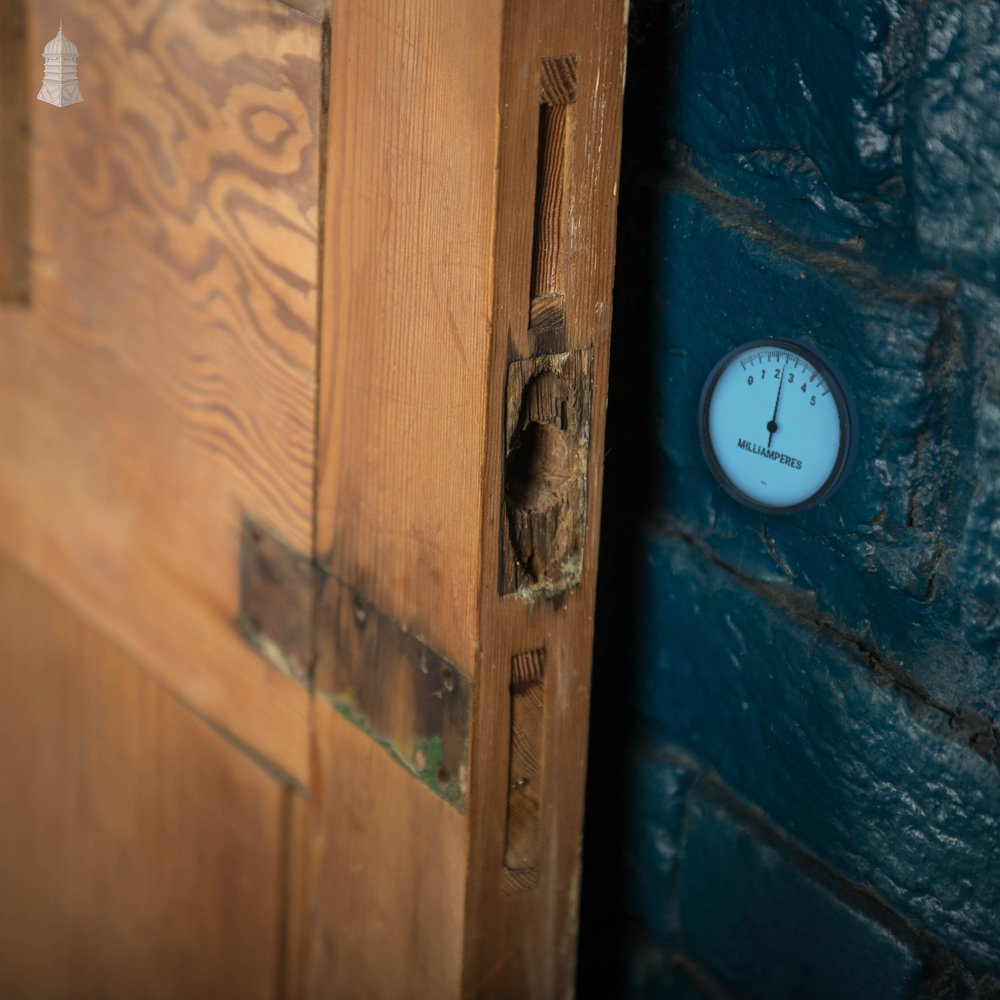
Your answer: 2.5 mA
